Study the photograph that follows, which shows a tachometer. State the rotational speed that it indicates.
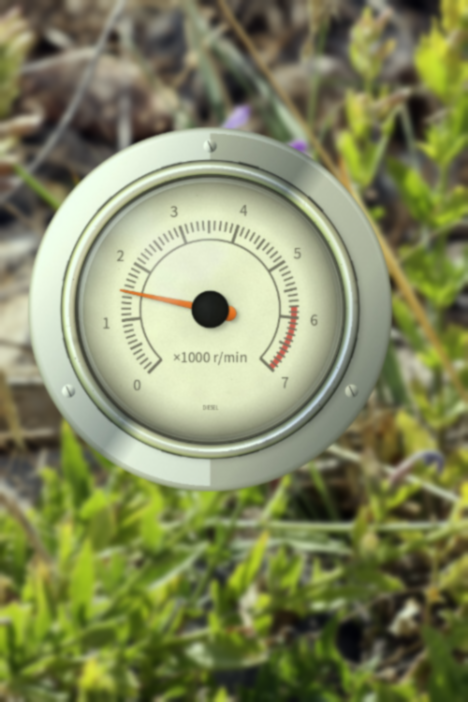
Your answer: 1500 rpm
